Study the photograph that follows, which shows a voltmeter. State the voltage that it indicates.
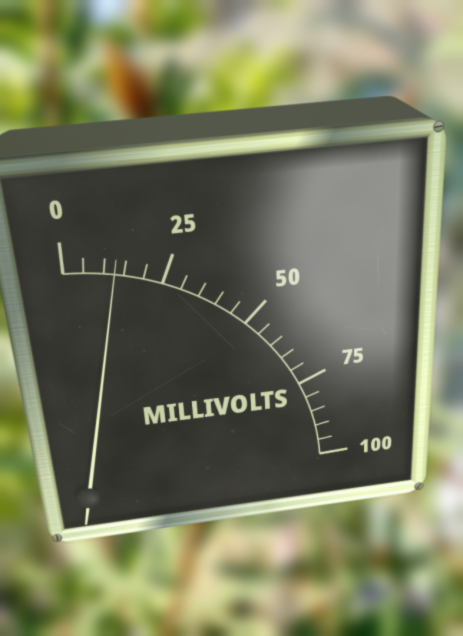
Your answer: 12.5 mV
